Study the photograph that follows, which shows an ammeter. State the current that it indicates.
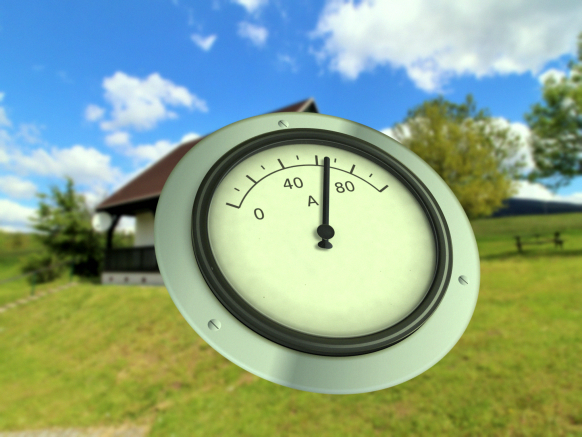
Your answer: 65 A
